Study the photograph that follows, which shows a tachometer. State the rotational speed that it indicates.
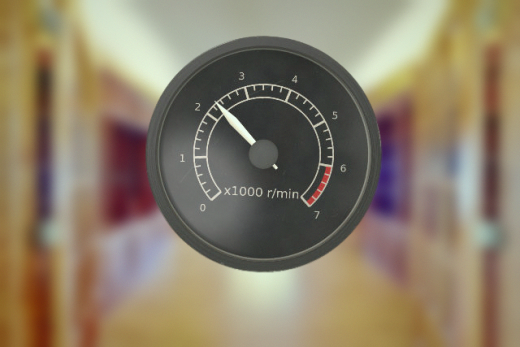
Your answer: 2300 rpm
